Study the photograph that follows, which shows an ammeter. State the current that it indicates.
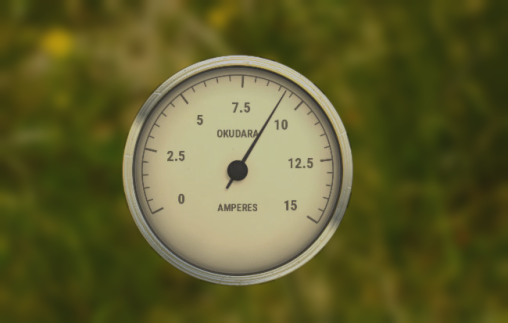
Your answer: 9.25 A
